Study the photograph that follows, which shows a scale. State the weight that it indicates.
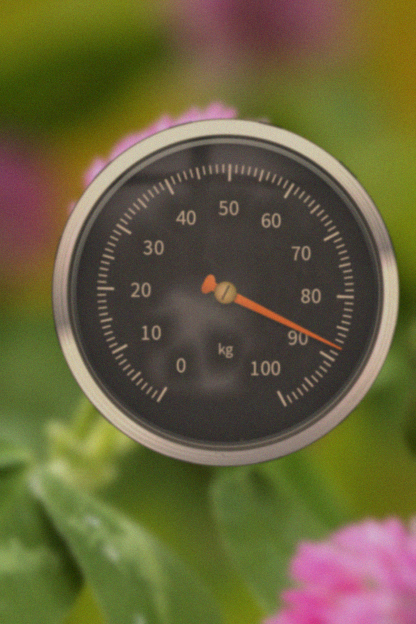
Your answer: 88 kg
